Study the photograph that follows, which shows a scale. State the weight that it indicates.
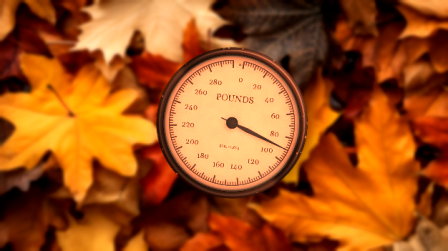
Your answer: 90 lb
